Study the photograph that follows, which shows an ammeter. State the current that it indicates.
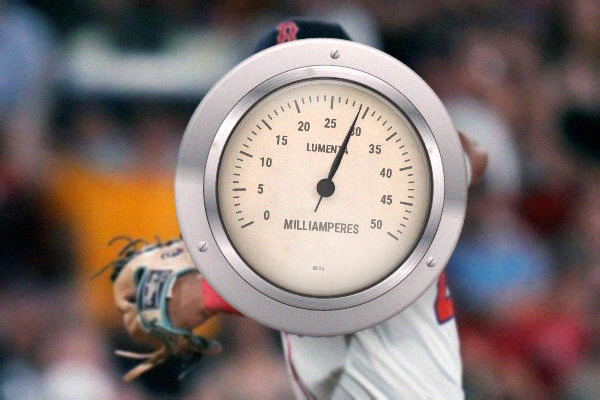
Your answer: 29 mA
